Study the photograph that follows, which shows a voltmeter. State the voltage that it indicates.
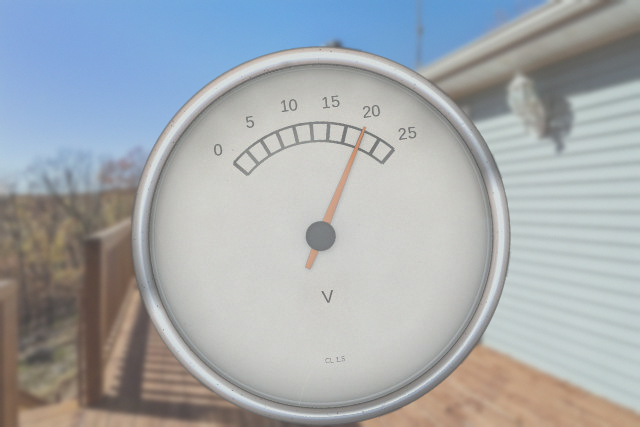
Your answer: 20 V
